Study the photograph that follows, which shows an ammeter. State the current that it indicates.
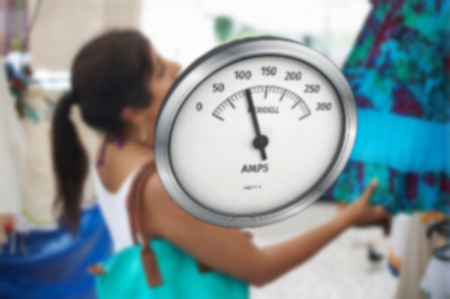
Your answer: 100 A
